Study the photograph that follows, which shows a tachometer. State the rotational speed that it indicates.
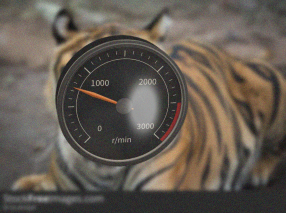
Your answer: 750 rpm
